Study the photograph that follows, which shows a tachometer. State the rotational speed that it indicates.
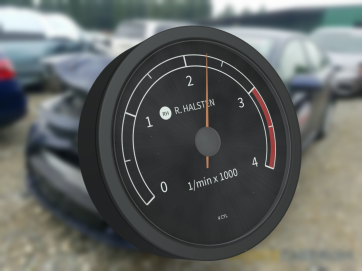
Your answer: 2250 rpm
